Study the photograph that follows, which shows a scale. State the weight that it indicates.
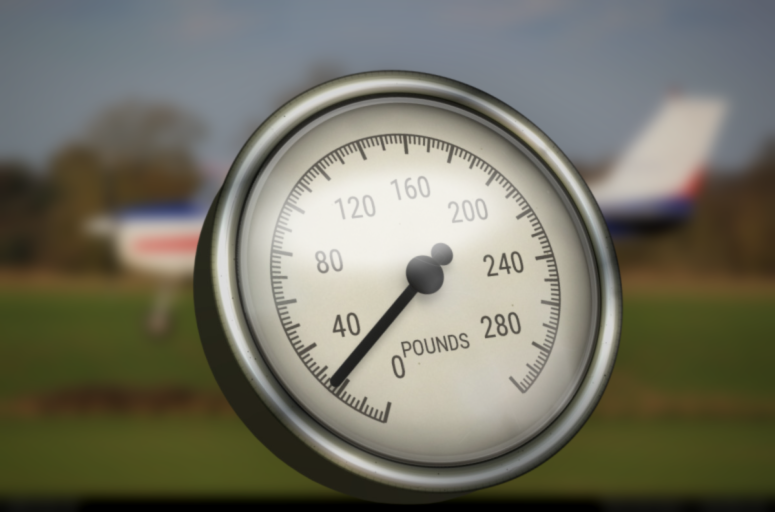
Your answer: 24 lb
